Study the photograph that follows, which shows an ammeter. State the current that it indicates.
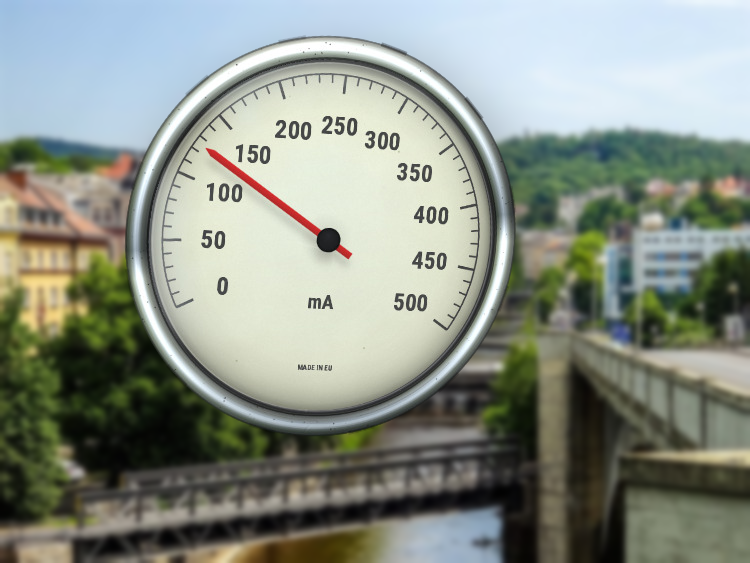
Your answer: 125 mA
